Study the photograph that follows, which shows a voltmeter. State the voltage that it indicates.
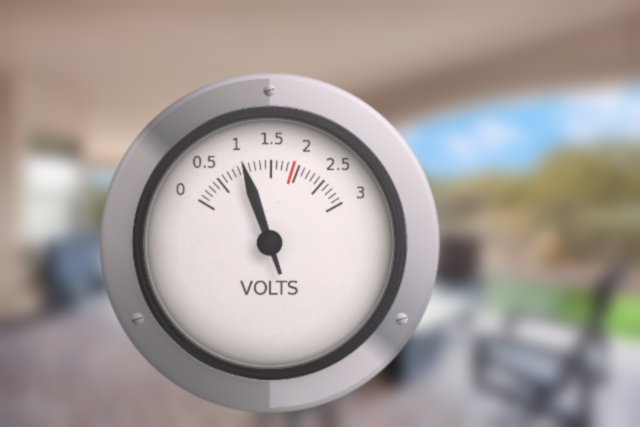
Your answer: 1 V
